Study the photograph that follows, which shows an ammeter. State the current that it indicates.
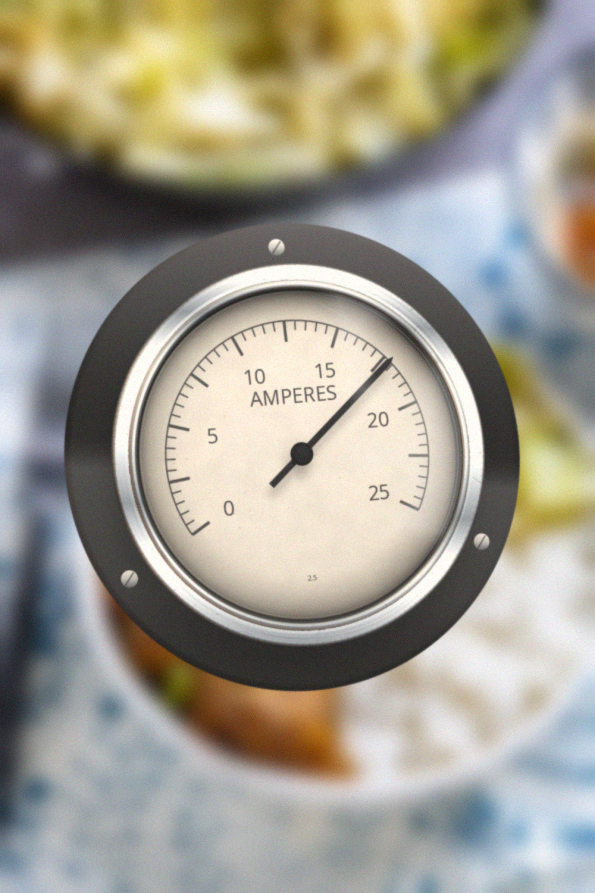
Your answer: 17.75 A
